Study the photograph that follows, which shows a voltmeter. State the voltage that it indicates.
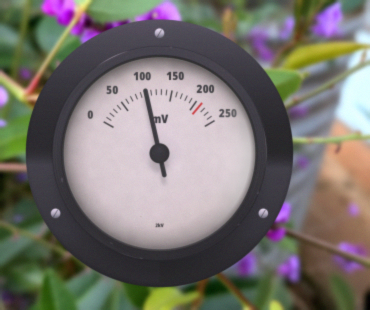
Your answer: 100 mV
